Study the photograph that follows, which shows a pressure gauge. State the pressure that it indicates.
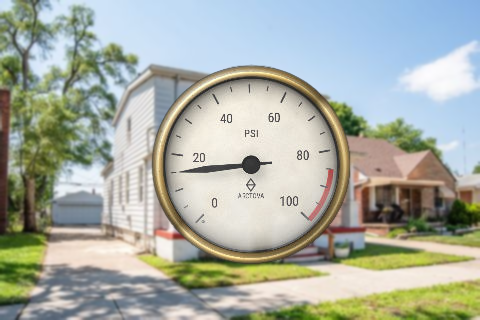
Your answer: 15 psi
